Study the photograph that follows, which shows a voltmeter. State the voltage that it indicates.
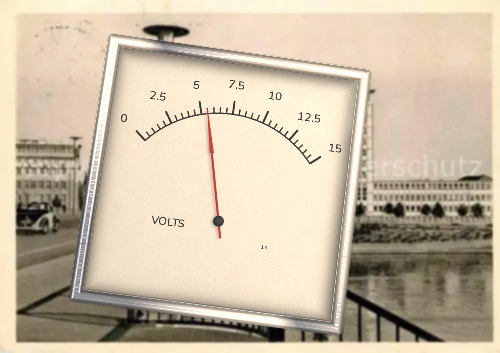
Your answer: 5.5 V
